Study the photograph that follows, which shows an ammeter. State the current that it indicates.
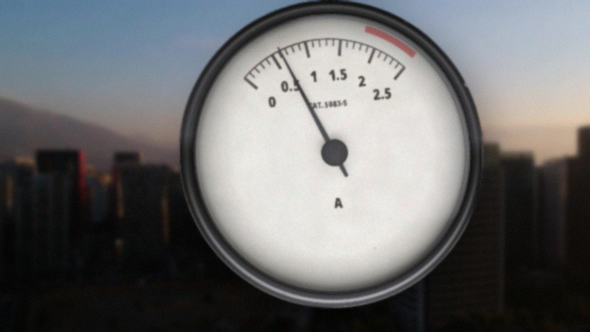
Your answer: 0.6 A
